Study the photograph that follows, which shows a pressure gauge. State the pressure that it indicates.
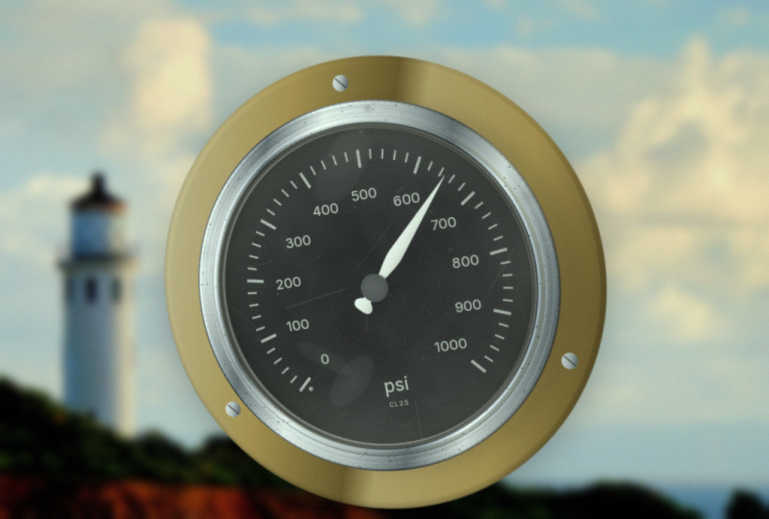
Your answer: 650 psi
